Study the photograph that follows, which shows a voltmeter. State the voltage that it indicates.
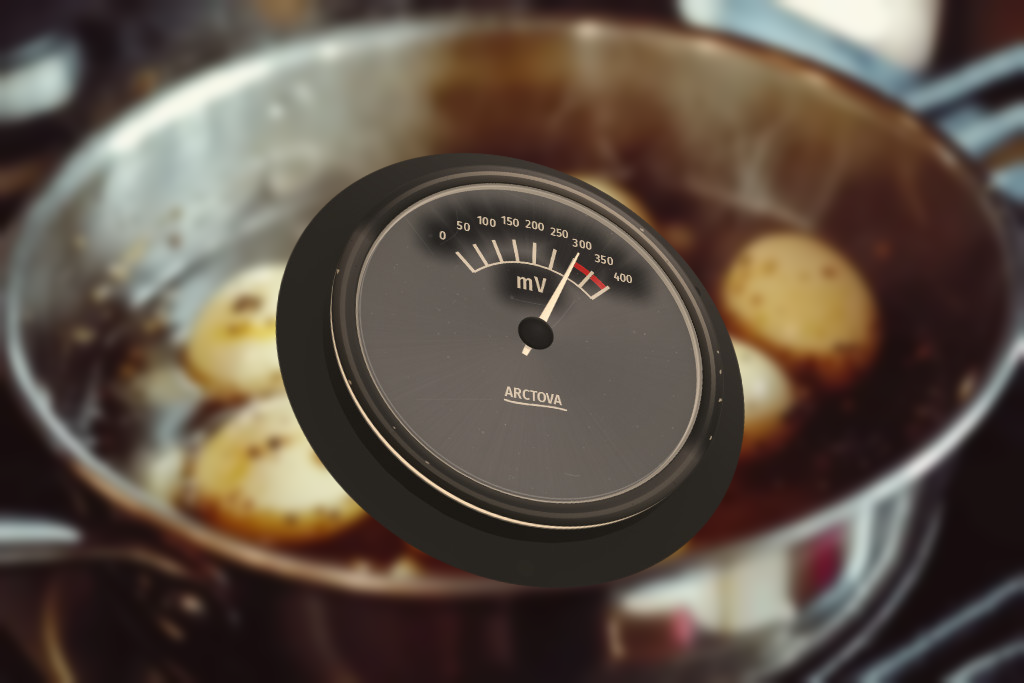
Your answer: 300 mV
